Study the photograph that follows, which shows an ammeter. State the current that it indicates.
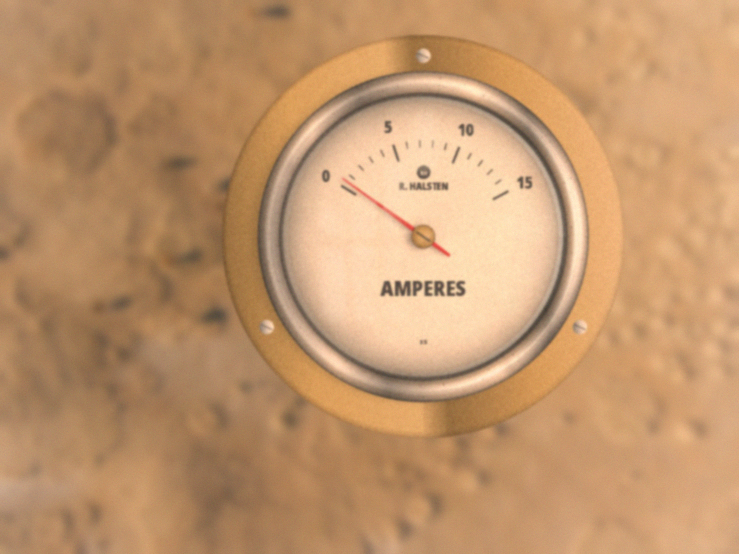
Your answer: 0.5 A
